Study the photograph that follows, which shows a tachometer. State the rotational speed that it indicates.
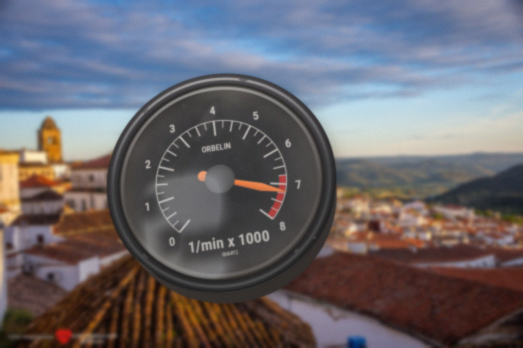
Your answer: 7250 rpm
